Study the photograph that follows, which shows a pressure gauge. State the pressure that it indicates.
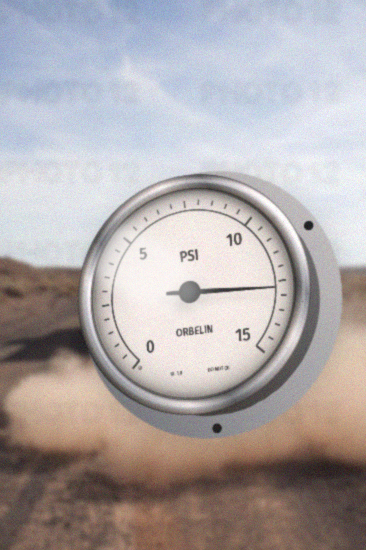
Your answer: 12.75 psi
